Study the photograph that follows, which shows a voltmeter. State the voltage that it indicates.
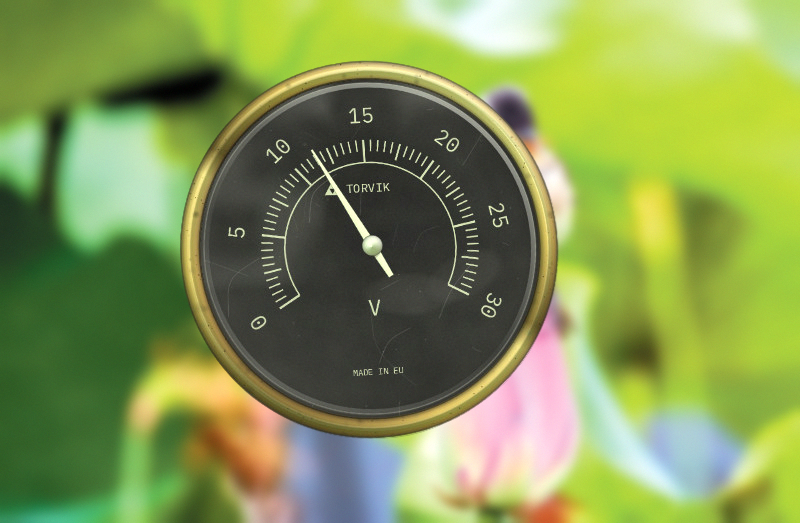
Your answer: 11.5 V
